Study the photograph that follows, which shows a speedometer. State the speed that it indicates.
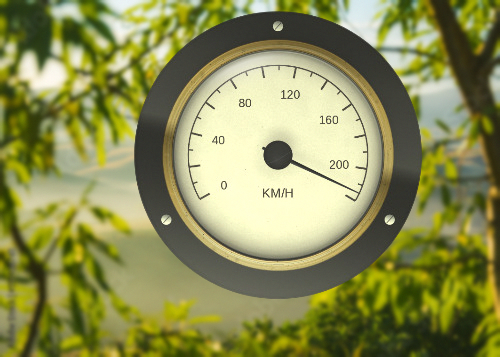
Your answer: 215 km/h
